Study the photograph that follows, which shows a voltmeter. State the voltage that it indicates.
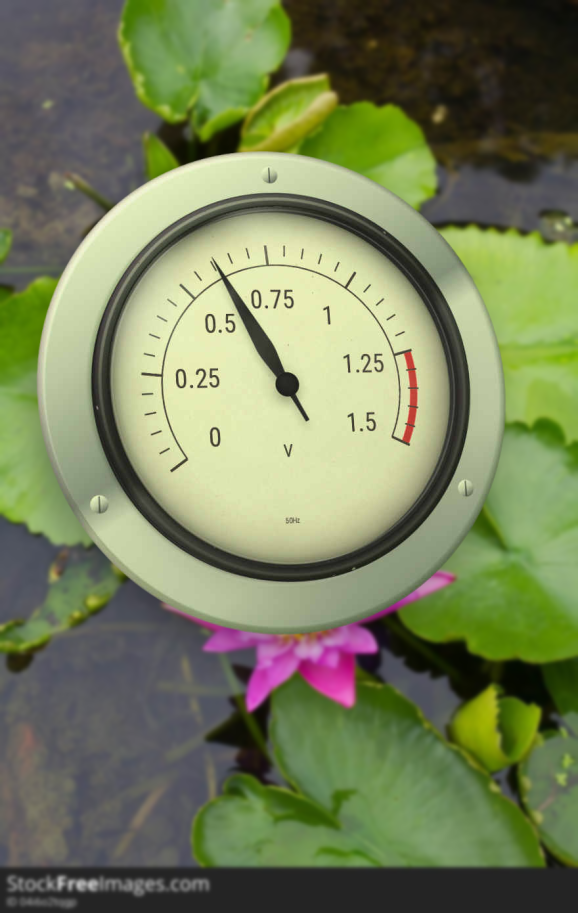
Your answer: 0.6 V
